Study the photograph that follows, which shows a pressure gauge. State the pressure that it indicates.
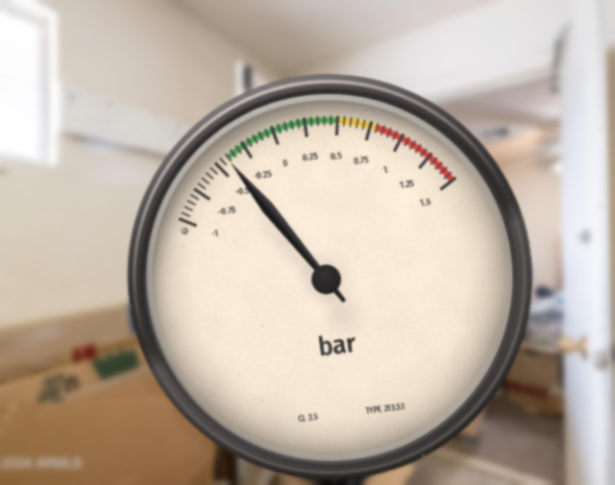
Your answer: -0.4 bar
